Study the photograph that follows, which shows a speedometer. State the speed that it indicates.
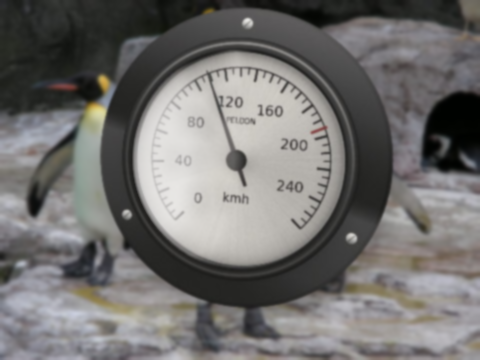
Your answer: 110 km/h
